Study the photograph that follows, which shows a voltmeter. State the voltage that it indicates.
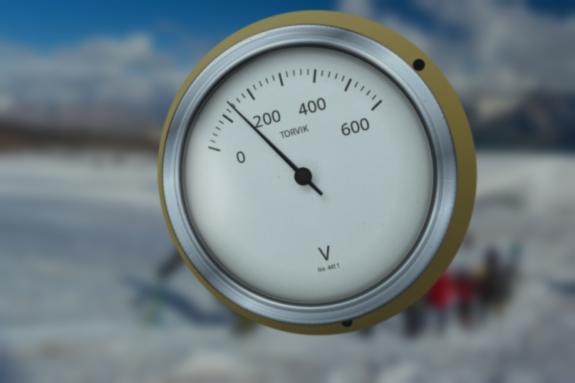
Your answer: 140 V
